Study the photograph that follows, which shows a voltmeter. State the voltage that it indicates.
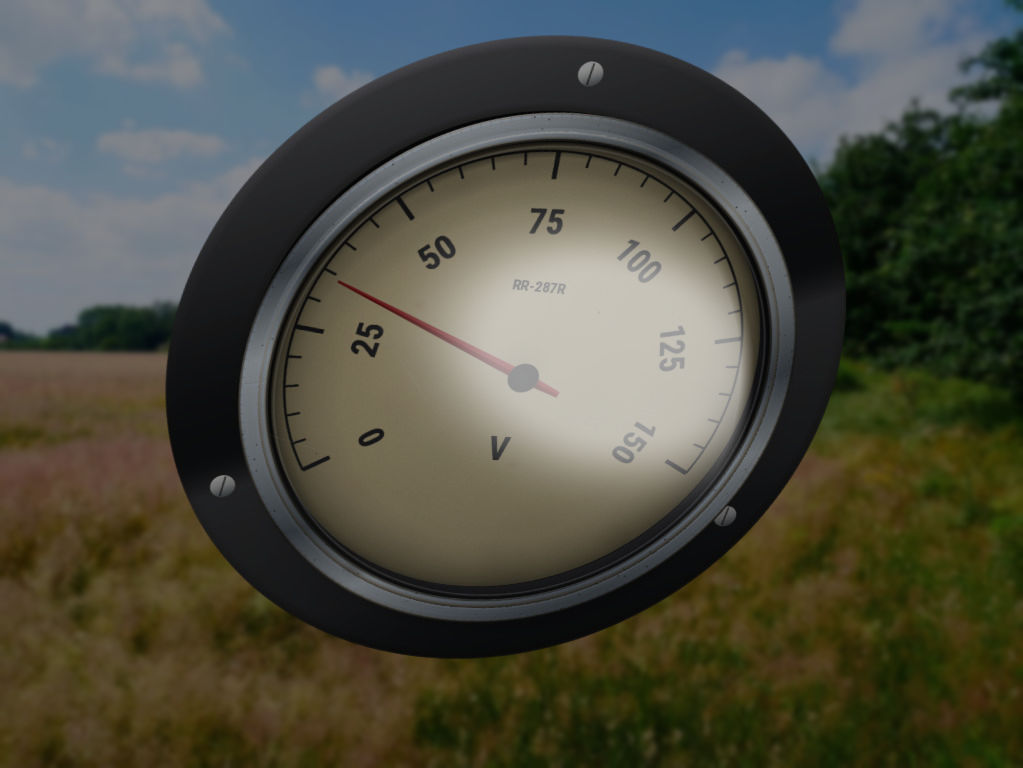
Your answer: 35 V
